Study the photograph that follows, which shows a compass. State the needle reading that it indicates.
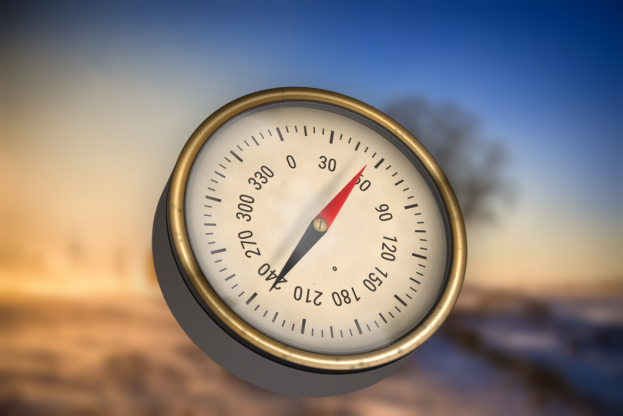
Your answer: 55 °
